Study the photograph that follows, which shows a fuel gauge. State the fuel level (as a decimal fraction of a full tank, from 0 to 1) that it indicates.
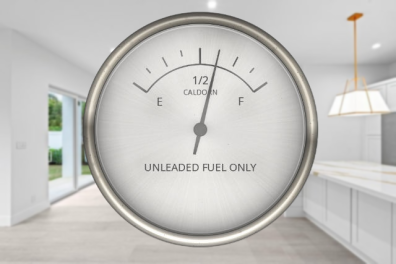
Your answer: 0.625
